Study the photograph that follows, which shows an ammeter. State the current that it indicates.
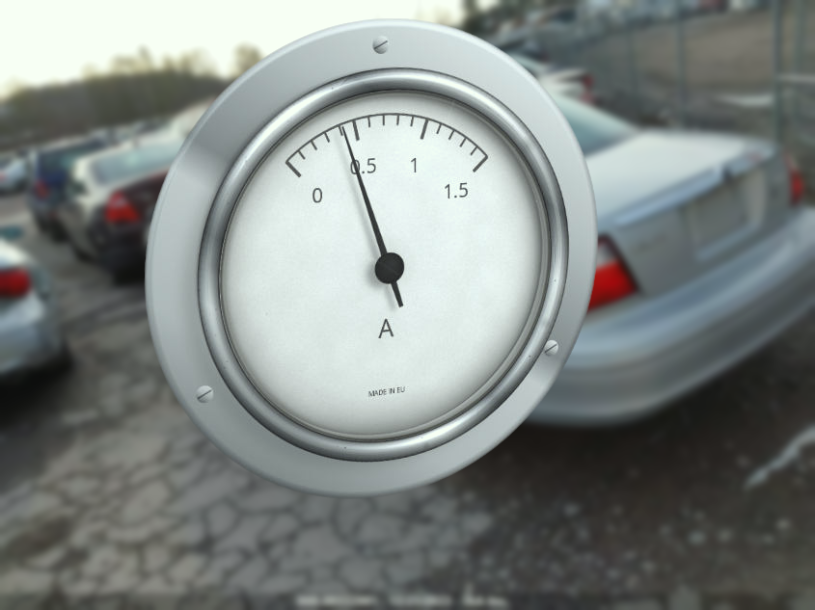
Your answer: 0.4 A
